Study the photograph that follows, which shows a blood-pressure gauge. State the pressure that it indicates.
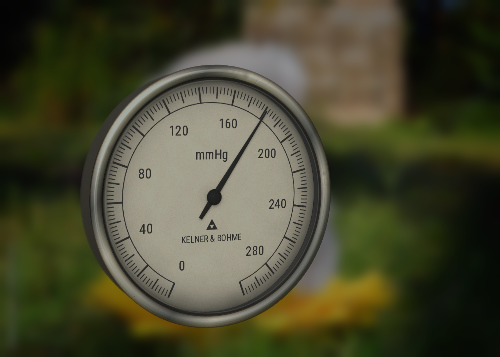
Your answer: 180 mmHg
